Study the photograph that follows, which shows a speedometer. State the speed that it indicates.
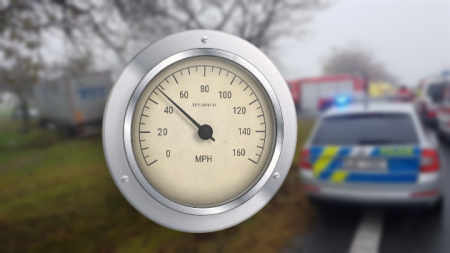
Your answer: 47.5 mph
